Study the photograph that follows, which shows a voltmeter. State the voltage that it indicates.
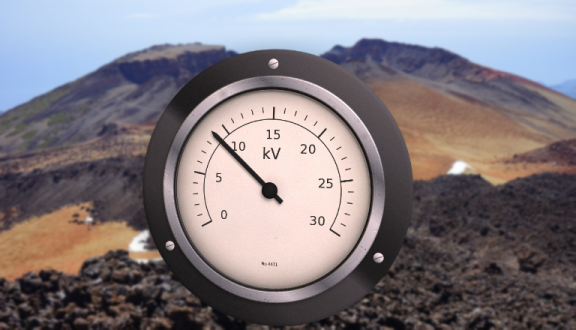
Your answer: 9 kV
